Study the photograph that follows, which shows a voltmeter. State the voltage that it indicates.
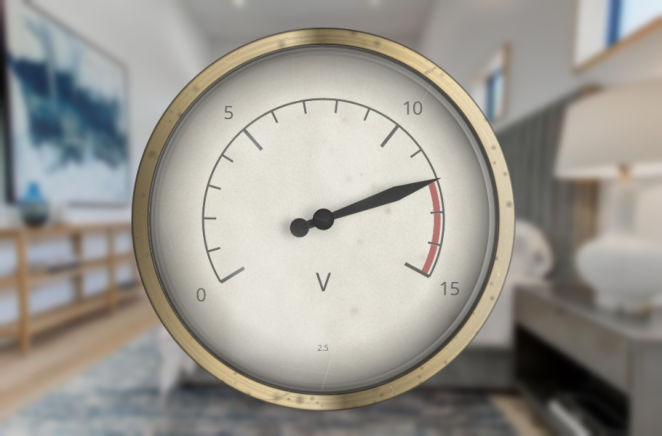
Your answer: 12 V
